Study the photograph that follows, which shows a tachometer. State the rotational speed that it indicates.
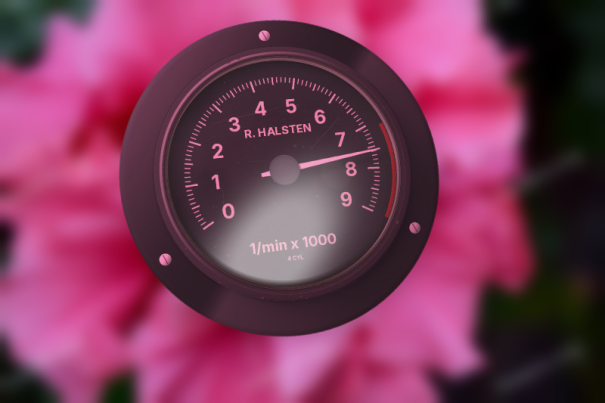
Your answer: 7600 rpm
